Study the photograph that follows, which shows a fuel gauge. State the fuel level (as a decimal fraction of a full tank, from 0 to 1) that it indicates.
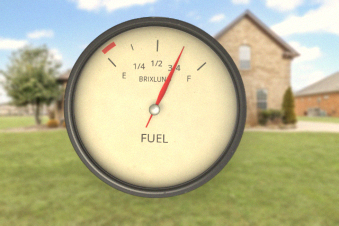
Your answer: 0.75
